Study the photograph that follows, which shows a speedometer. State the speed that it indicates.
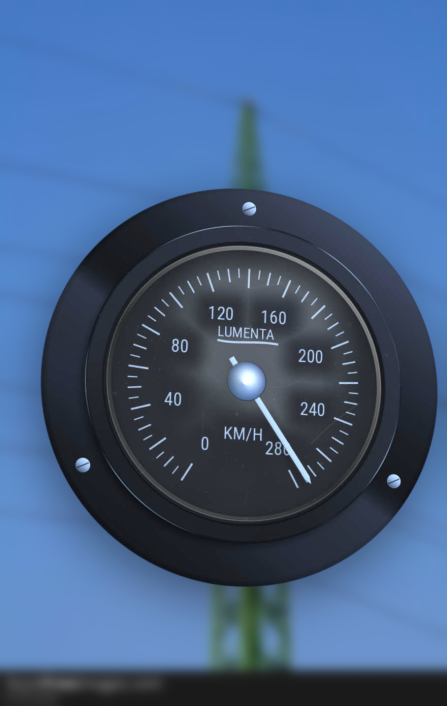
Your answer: 275 km/h
